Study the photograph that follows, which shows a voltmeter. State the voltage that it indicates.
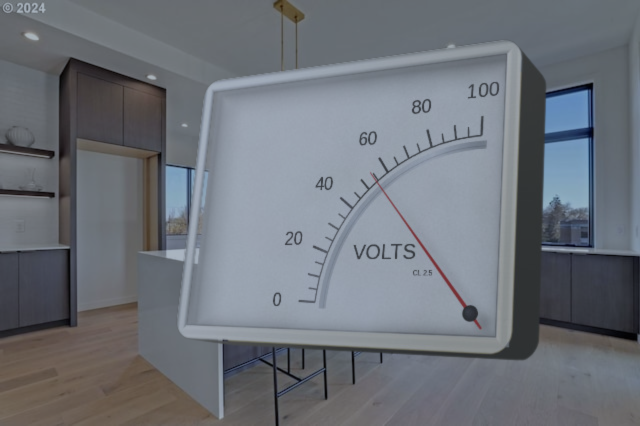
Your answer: 55 V
